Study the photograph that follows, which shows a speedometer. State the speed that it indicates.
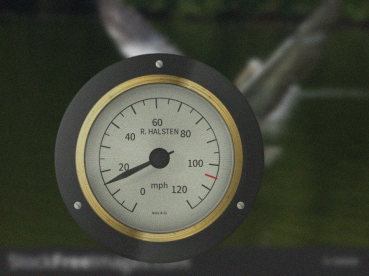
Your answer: 15 mph
